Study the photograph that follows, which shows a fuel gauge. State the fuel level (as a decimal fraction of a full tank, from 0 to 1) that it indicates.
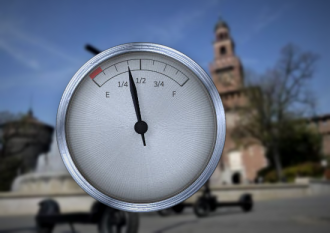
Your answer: 0.375
